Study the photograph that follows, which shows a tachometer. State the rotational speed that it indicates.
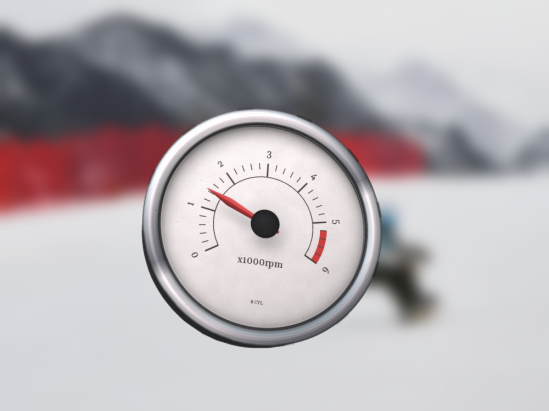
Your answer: 1400 rpm
